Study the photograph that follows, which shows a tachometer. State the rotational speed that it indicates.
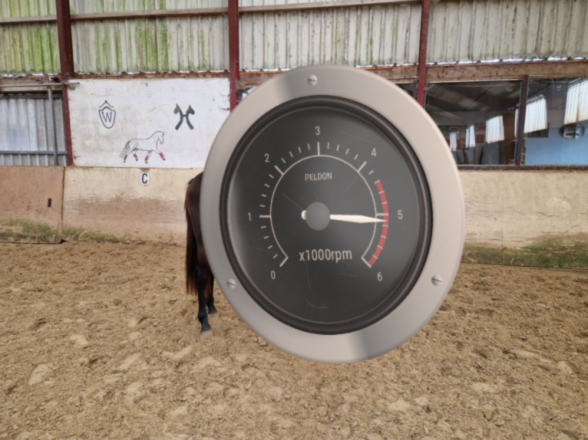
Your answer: 5100 rpm
